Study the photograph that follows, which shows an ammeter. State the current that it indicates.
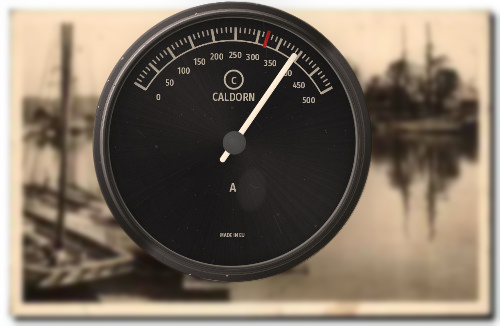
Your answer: 390 A
